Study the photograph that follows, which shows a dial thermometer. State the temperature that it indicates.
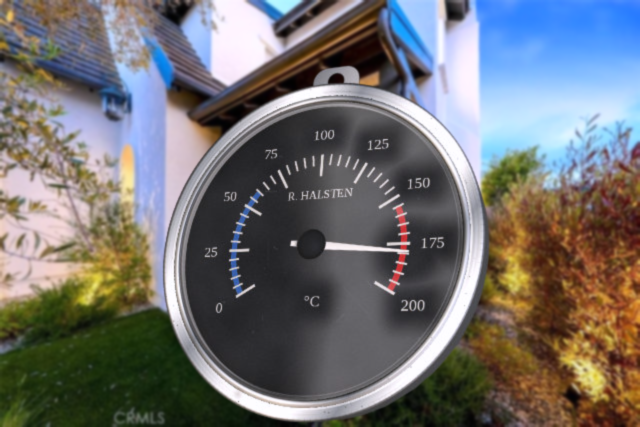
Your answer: 180 °C
